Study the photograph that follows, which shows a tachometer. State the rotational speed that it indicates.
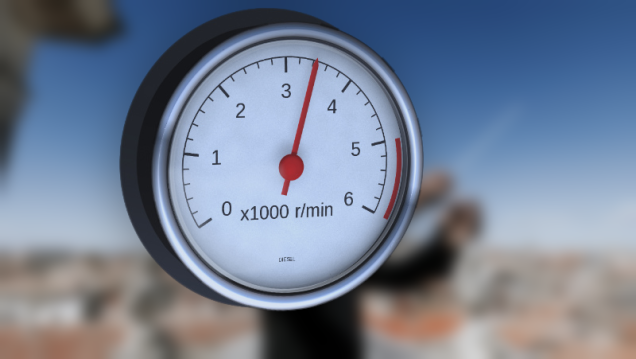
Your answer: 3400 rpm
